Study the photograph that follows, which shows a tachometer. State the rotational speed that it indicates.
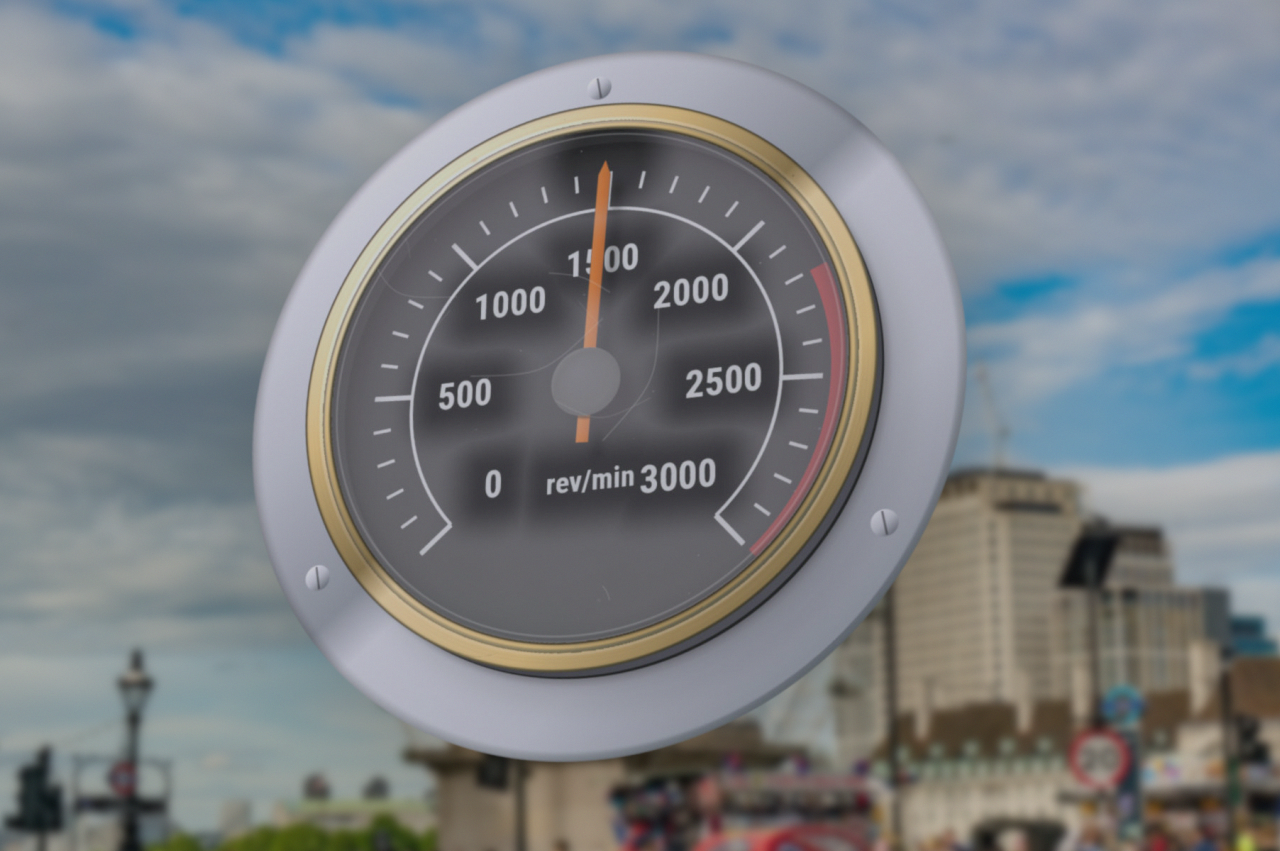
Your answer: 1500 rpm
